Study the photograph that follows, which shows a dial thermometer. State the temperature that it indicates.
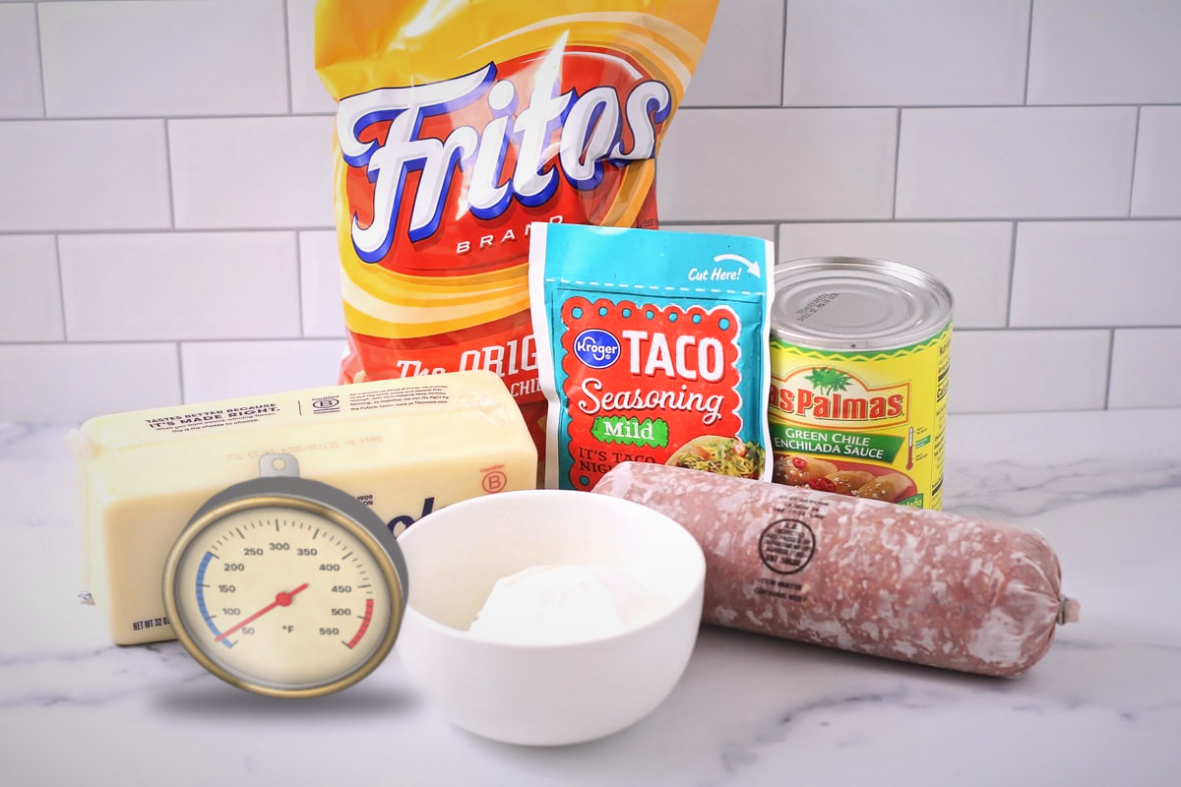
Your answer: 70 °F
